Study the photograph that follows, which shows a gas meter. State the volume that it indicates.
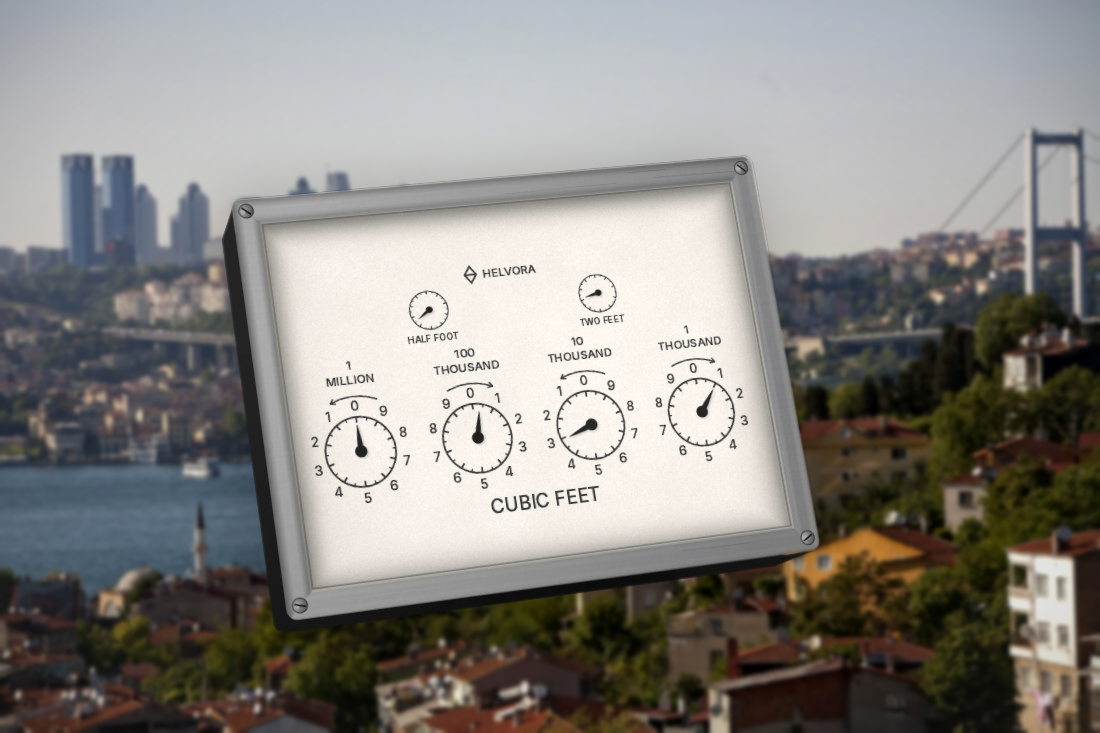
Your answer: 3100 ft³
